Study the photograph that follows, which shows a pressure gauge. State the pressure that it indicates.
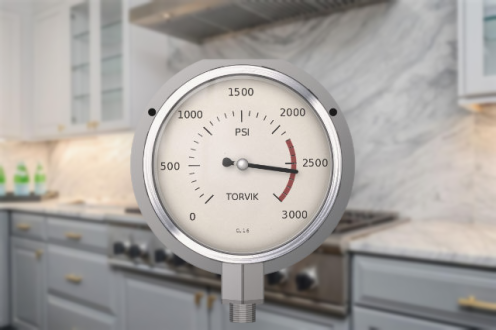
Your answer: 2600 psi
